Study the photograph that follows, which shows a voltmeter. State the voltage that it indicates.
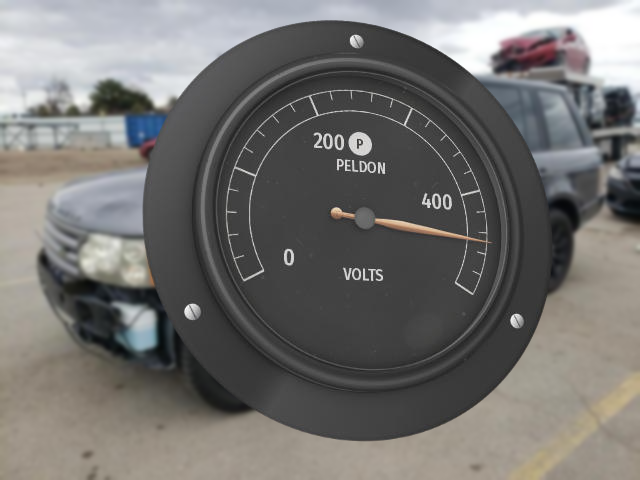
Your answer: 450 V
